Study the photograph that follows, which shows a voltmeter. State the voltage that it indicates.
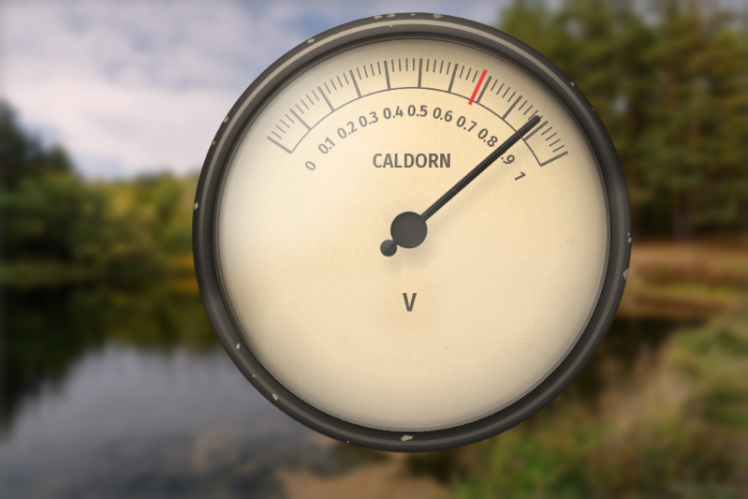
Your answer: 0.88 V
